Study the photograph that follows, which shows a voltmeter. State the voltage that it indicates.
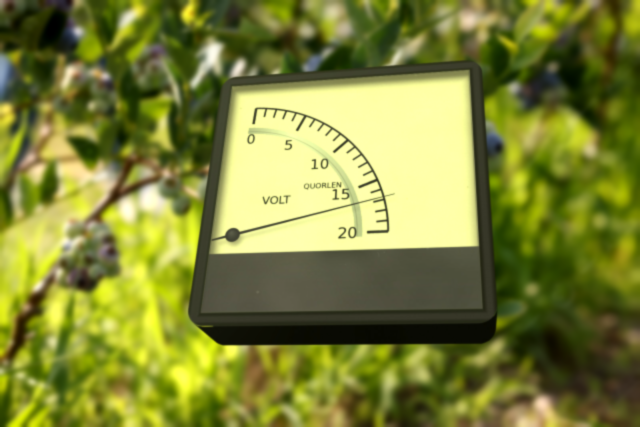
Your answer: 17 V
